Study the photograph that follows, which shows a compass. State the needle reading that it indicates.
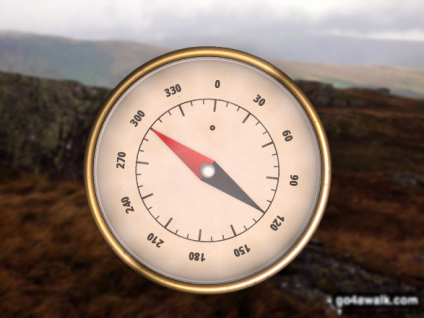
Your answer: 300 °
